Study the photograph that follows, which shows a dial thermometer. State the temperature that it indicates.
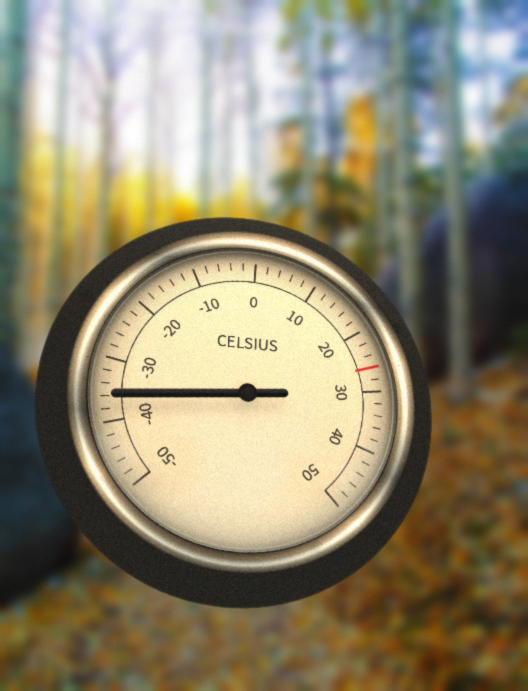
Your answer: -36 °C
